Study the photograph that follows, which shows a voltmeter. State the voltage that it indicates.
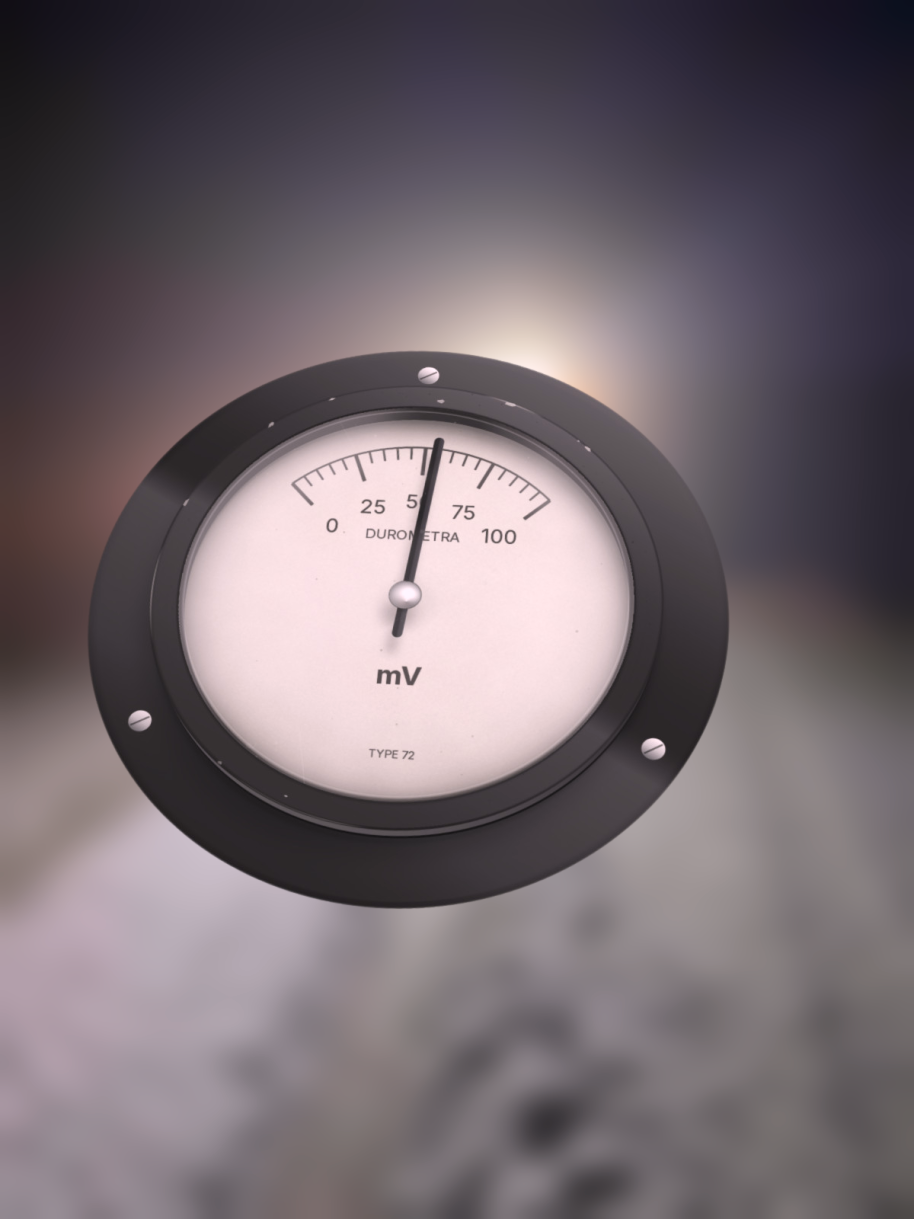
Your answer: 55 mV
